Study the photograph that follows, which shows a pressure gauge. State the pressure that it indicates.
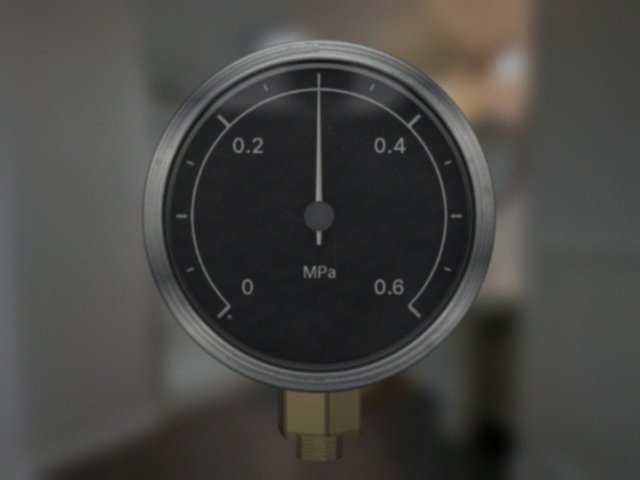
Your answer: 0.3 MPa
